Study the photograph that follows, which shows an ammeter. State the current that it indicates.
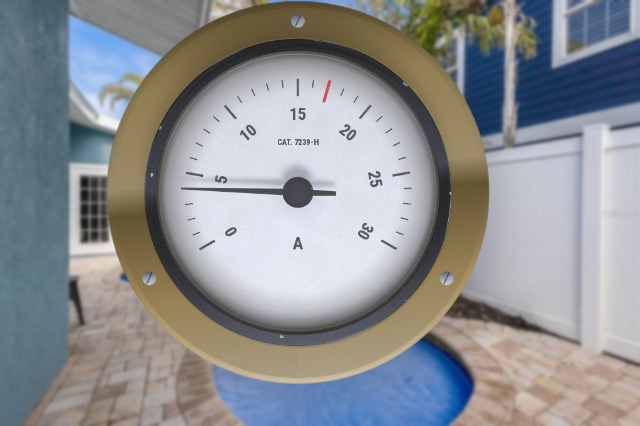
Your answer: 4 A
